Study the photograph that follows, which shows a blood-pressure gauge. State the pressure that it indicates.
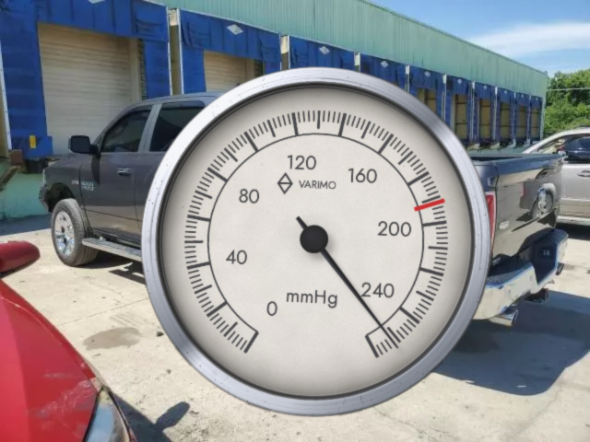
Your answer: 252 mmHg
